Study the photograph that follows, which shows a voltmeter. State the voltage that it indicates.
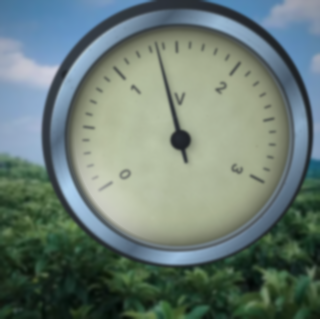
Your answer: 1.35 V
